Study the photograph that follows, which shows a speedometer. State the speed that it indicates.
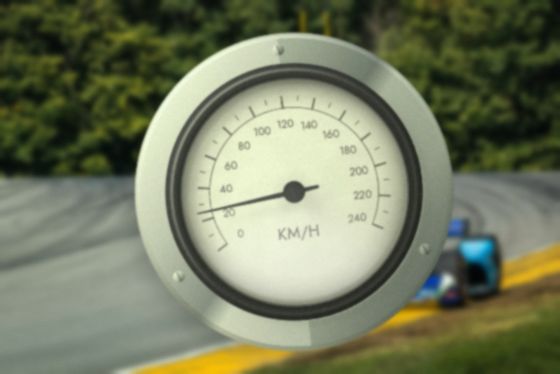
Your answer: 25 km/h
